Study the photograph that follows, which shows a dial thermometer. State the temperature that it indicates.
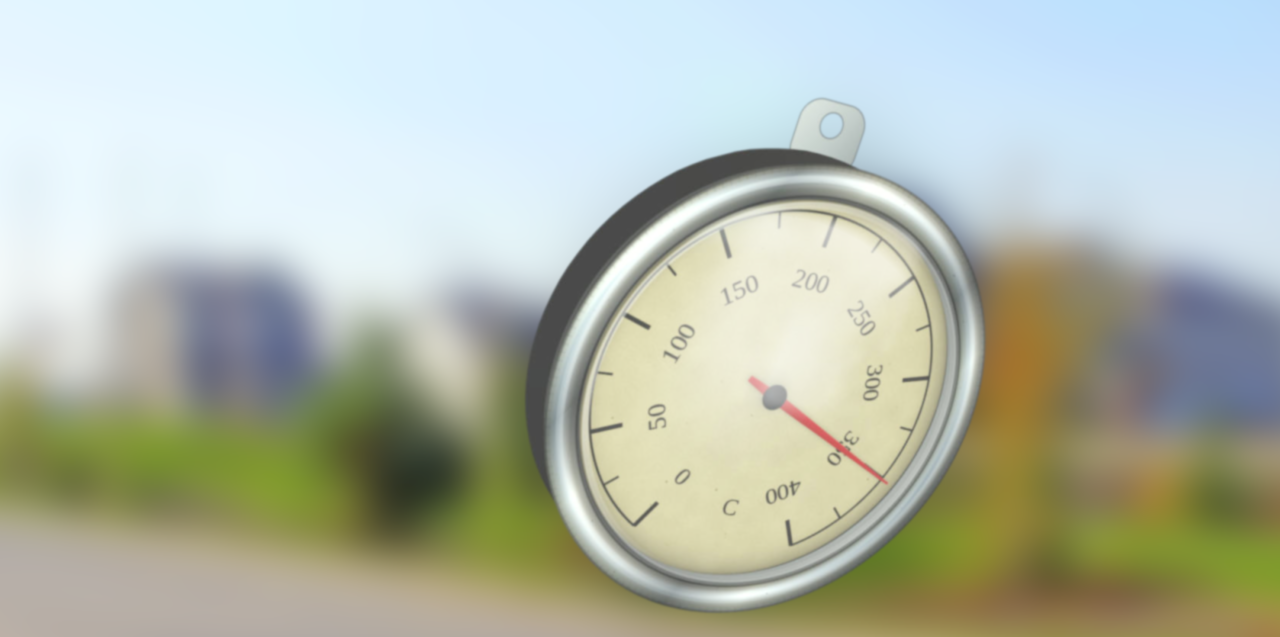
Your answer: 350 °C
